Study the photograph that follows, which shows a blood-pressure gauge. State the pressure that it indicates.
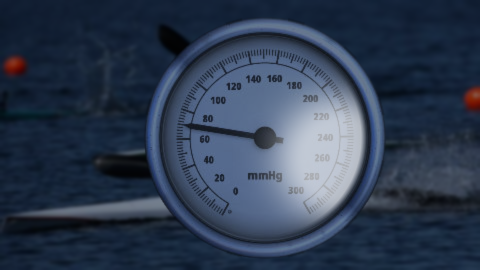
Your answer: 70 mmHg
